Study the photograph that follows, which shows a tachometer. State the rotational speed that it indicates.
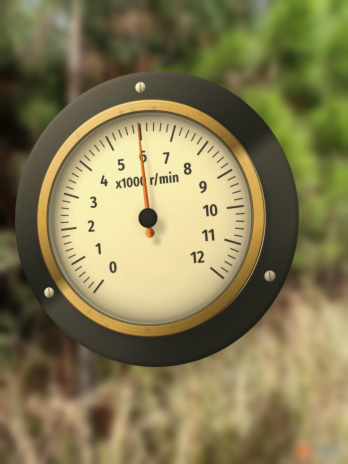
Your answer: 6000 rpm
